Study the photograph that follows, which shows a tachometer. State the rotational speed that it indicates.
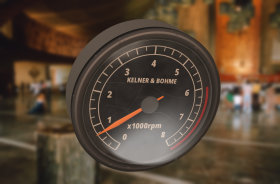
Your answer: 750 rpm
